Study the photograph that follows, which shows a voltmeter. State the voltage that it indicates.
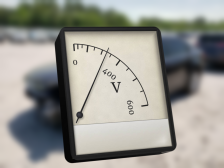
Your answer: 325 V
